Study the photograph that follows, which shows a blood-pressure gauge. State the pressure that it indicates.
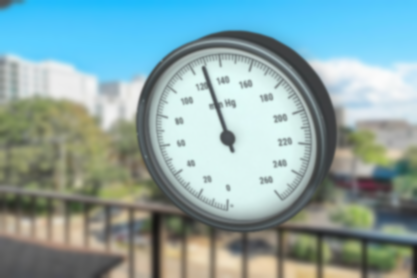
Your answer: 130 mmHg
